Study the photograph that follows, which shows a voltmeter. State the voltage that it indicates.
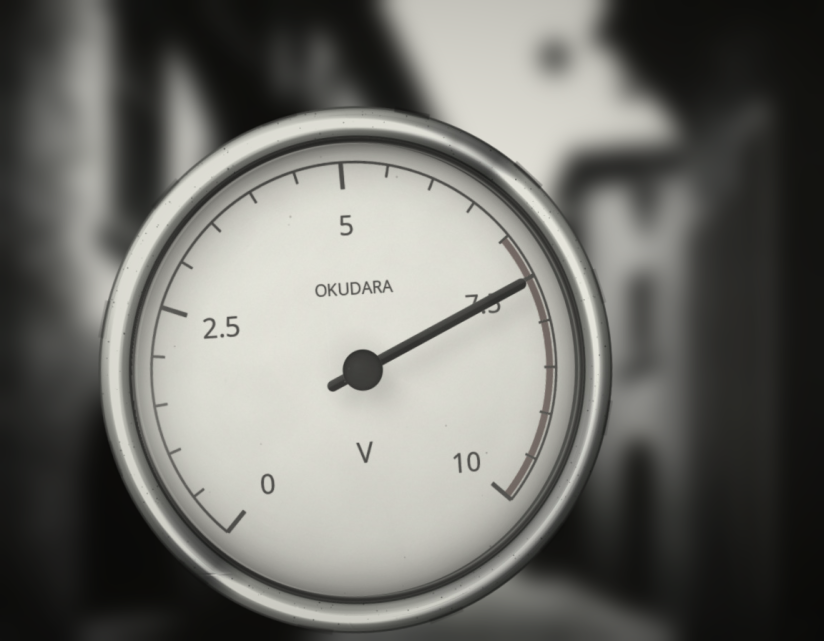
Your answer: 7.5 V
